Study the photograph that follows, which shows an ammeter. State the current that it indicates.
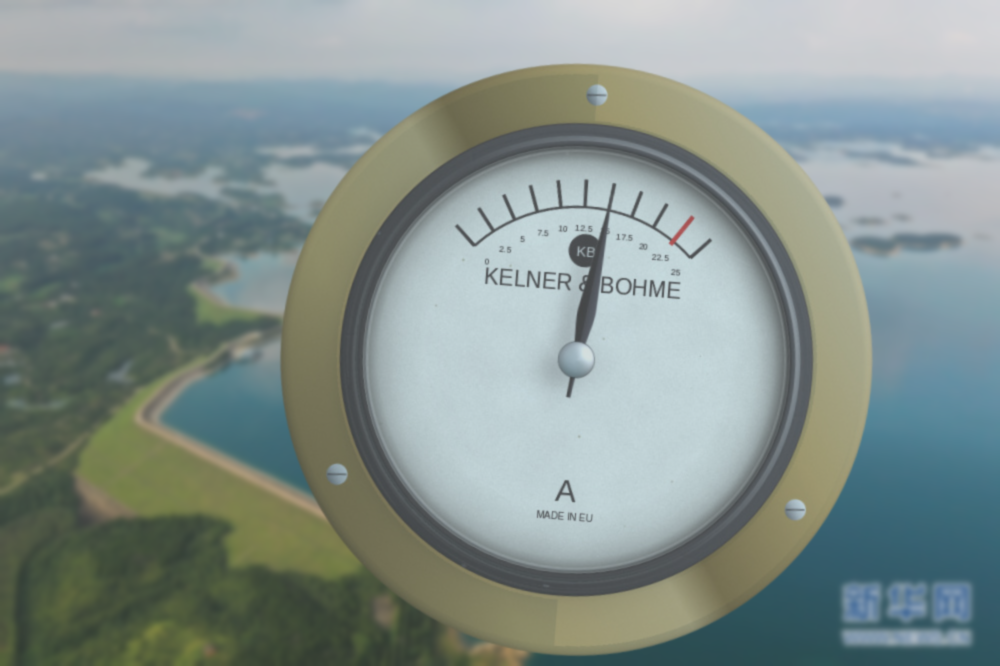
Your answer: 15 A
